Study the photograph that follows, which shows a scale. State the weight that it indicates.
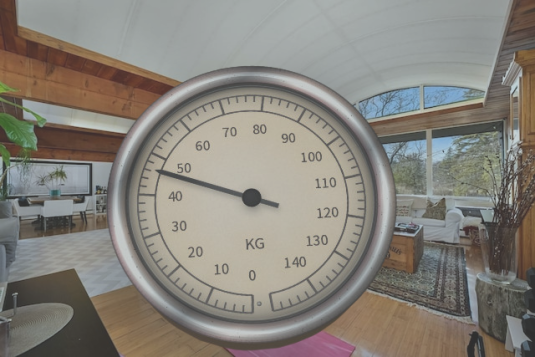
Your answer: 46 kg
